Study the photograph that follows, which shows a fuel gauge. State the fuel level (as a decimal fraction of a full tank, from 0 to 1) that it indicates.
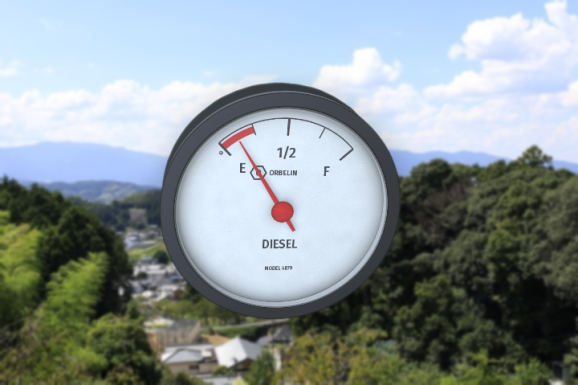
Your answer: 0.125
